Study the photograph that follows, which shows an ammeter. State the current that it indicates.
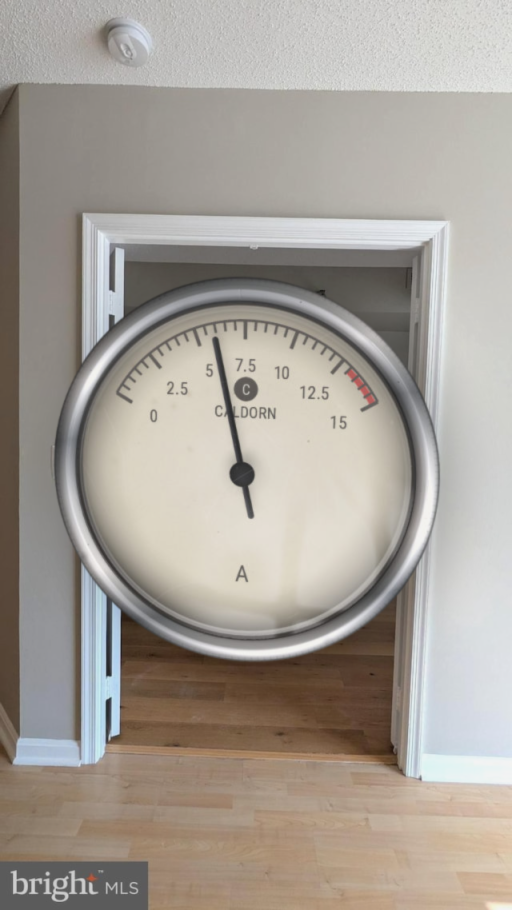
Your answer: 6 A
